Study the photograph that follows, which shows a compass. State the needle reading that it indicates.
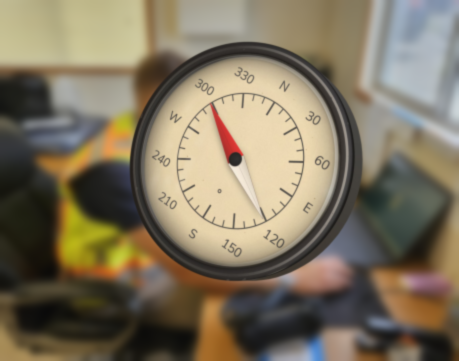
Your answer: 300 °
